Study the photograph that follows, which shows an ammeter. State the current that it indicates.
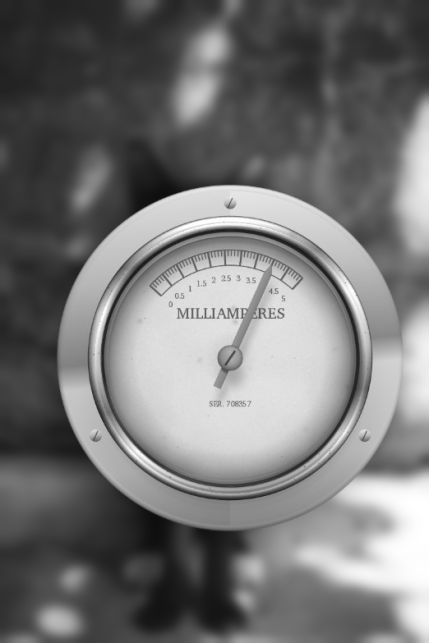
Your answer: 4 mA
